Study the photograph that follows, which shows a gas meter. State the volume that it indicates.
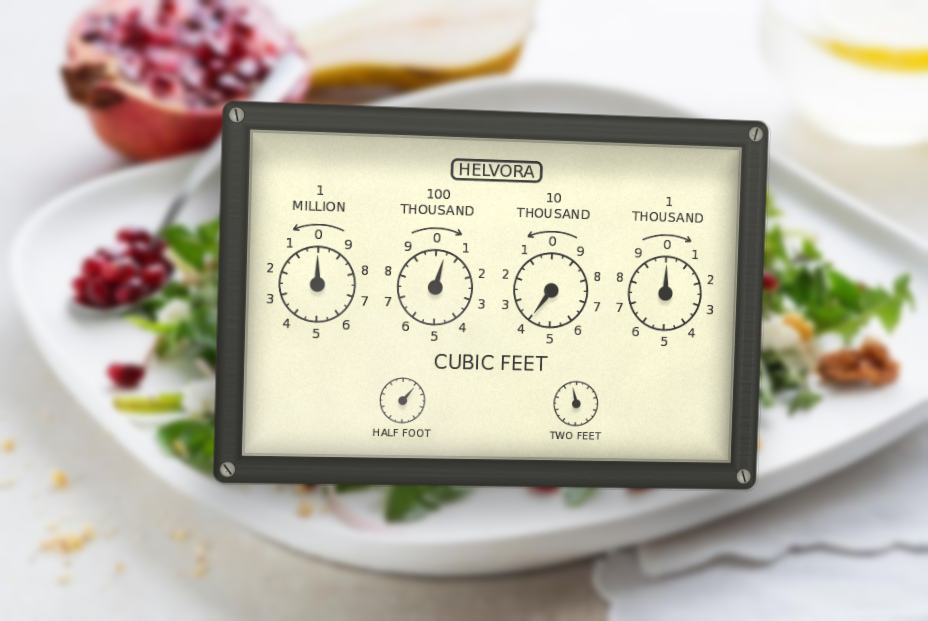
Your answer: 4000 ft³
